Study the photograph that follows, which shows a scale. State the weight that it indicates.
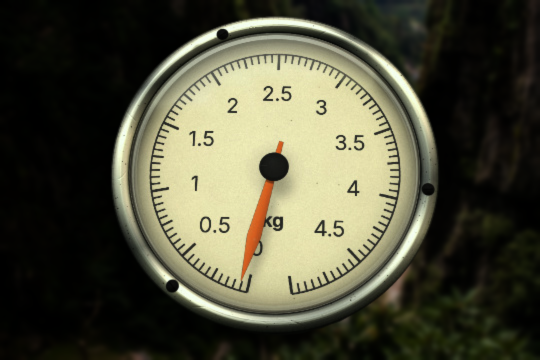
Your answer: 0.05 kg
